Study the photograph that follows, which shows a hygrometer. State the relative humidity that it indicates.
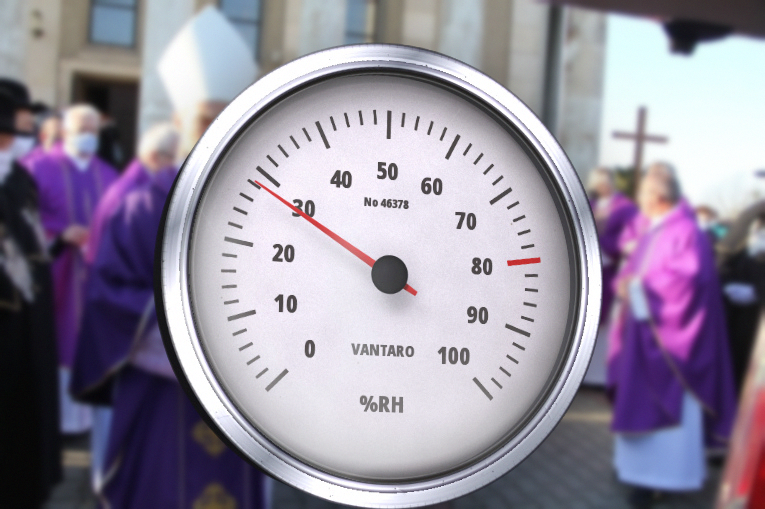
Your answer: 28 %
